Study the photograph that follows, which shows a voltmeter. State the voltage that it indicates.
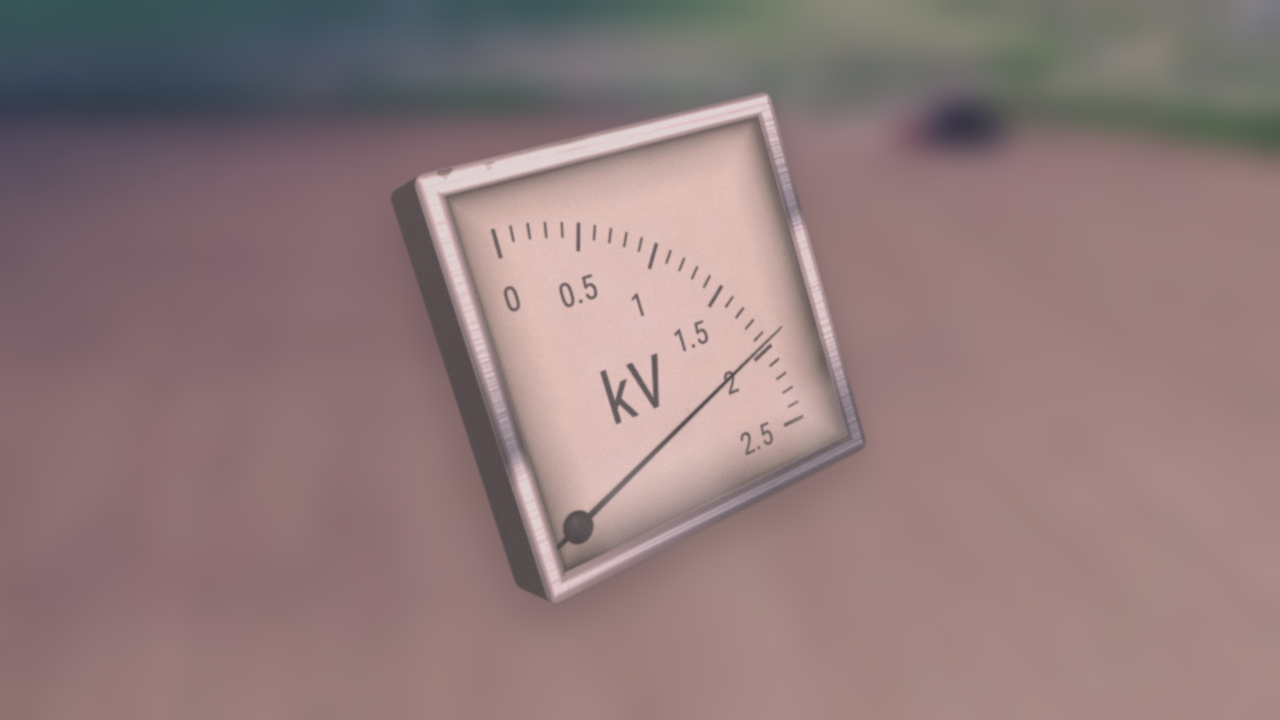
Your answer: 1.95 kV
